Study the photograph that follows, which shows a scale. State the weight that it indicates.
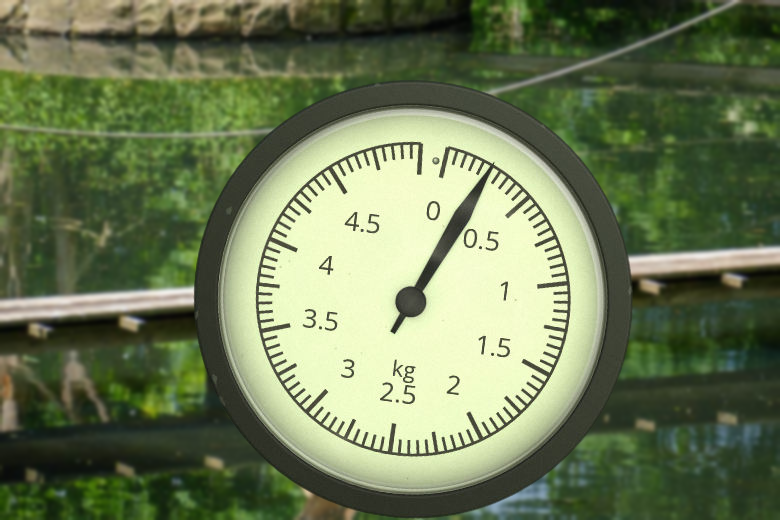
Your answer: 0.25 kg
